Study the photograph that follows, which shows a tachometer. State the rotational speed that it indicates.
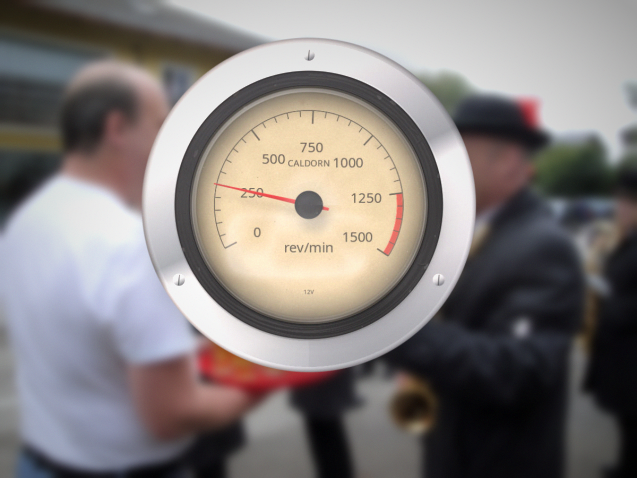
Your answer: 250 rpm
